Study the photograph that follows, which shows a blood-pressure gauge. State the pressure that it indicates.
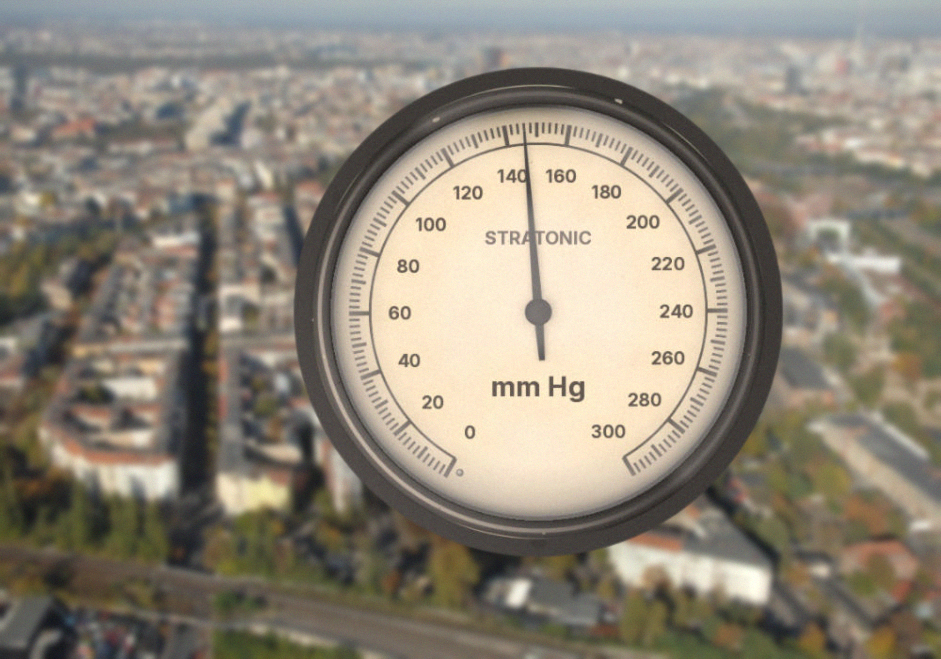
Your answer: 146 mmHg
